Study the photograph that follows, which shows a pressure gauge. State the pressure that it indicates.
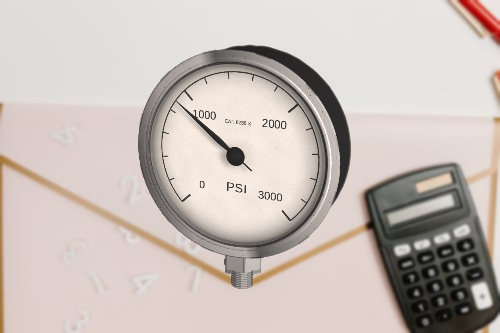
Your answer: 900 psi
